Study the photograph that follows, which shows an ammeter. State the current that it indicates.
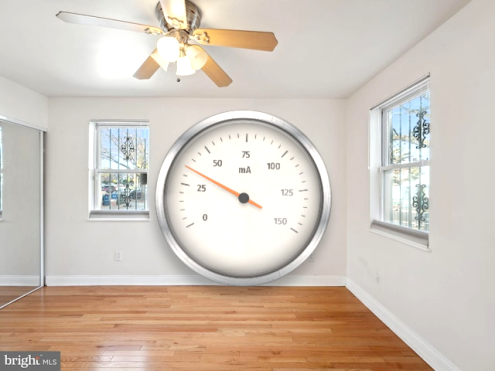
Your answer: 35 mA
